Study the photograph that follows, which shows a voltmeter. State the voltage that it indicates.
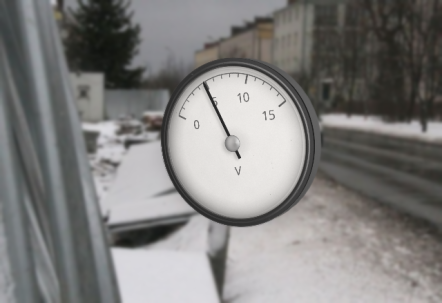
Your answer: 5 V
